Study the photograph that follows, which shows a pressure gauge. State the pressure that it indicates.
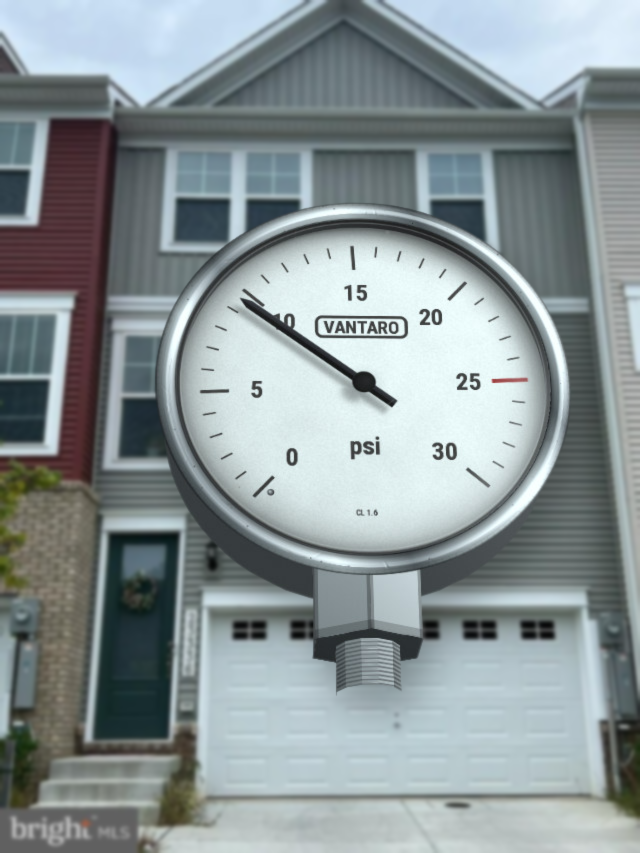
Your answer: 9.5 psi
